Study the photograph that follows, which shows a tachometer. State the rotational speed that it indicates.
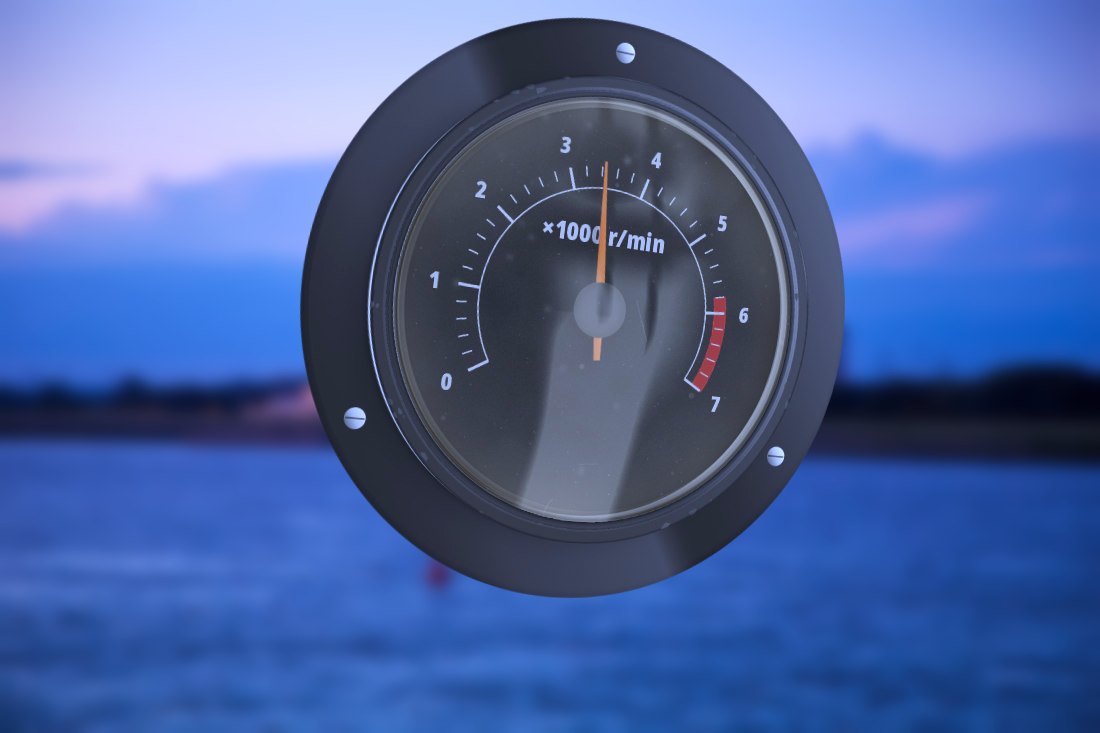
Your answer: 3400 rpm
